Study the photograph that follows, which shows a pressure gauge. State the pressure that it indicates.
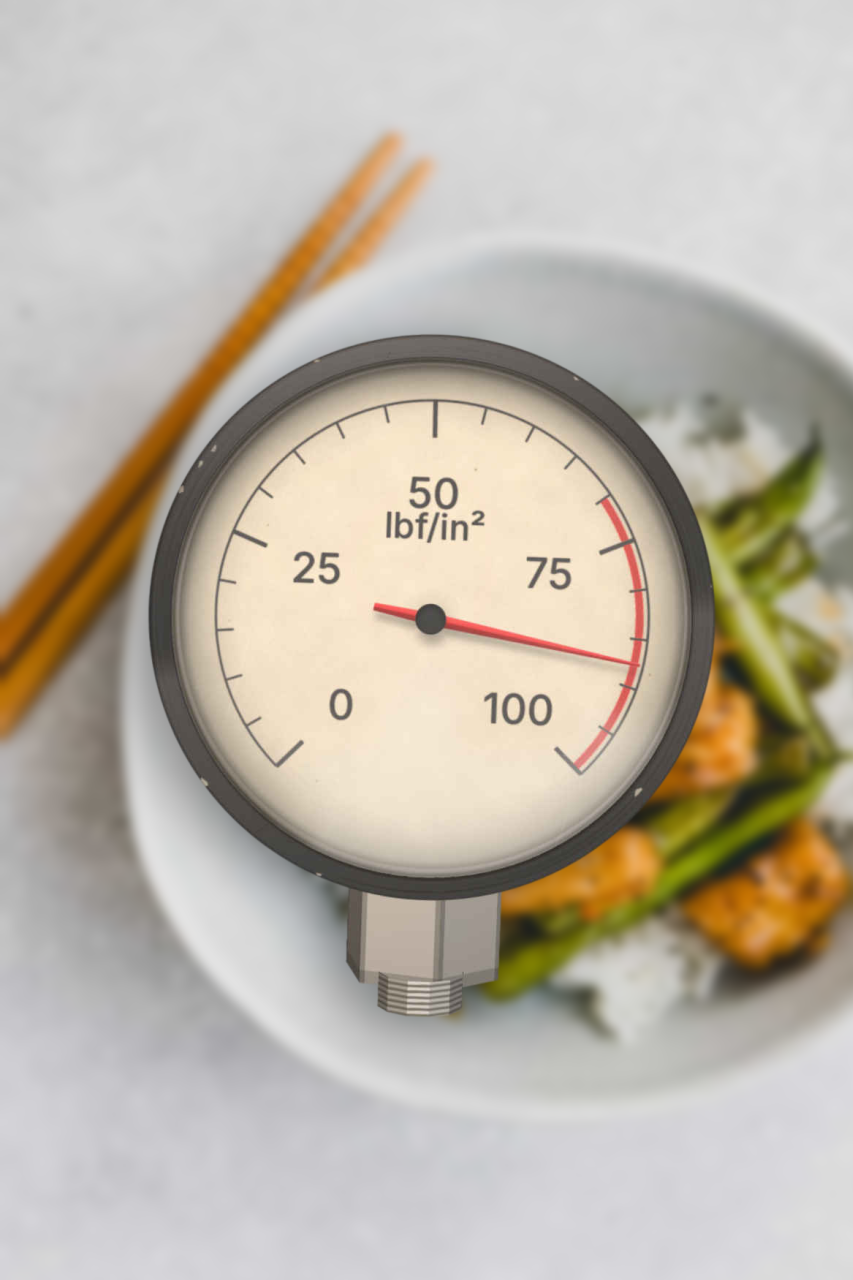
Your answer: 87.5 psi
